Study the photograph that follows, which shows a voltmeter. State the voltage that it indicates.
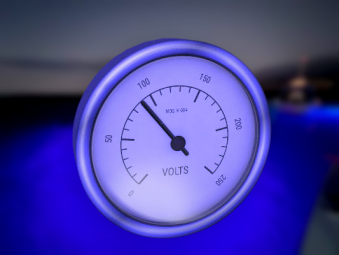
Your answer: 90 V
